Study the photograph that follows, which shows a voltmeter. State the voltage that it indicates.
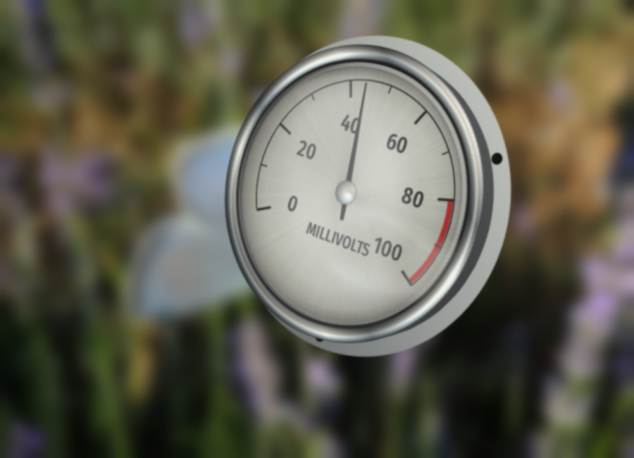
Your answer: 45 mV
